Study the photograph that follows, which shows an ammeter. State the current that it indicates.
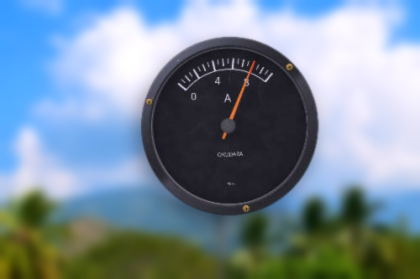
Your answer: 8 A
